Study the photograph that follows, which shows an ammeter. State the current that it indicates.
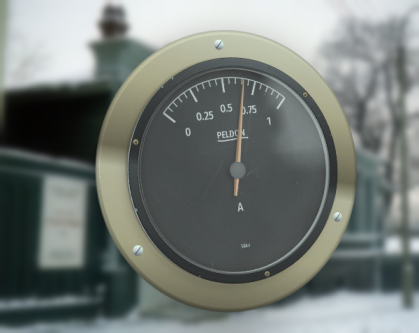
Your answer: 0.65 A
